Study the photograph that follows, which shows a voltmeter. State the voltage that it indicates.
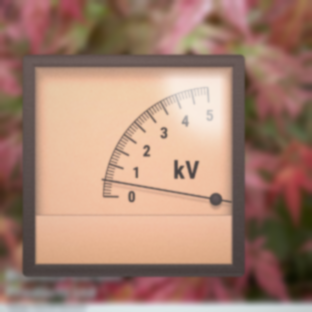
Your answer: 0.5 kV
